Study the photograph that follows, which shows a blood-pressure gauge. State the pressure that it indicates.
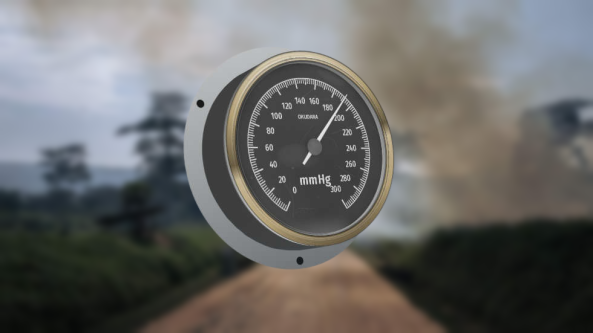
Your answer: 190 mmHg
